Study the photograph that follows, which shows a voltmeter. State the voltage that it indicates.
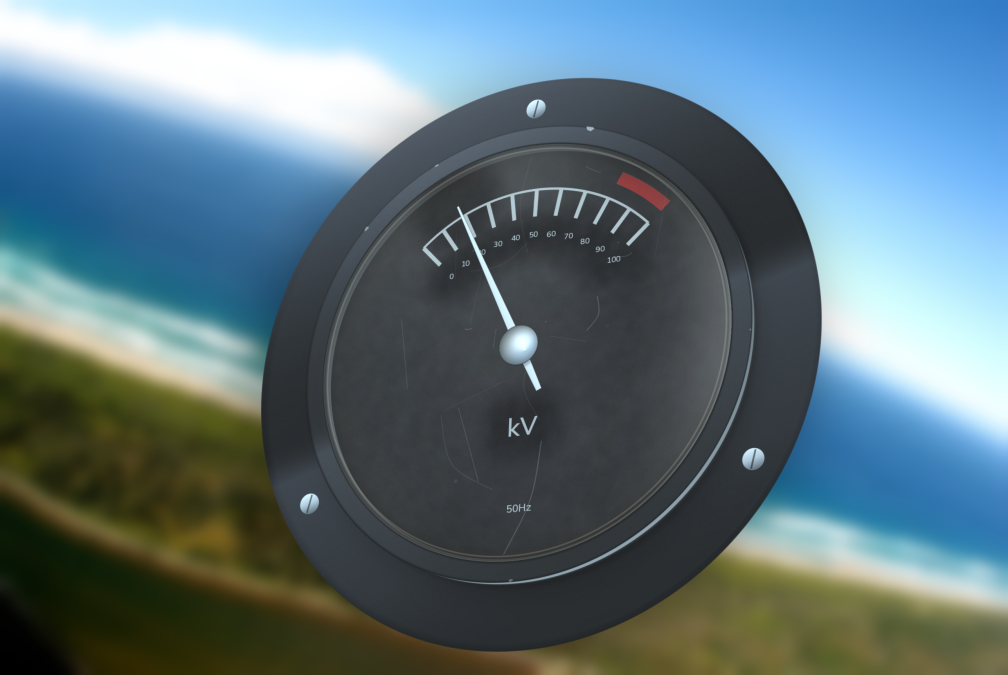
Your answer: 20 kV
